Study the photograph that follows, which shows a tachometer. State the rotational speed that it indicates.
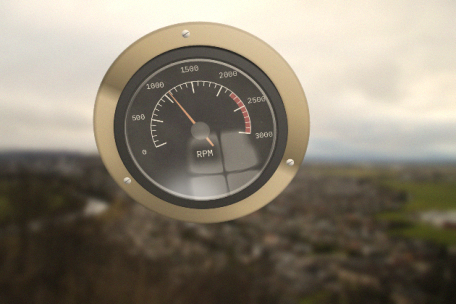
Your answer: 1100 rpm
